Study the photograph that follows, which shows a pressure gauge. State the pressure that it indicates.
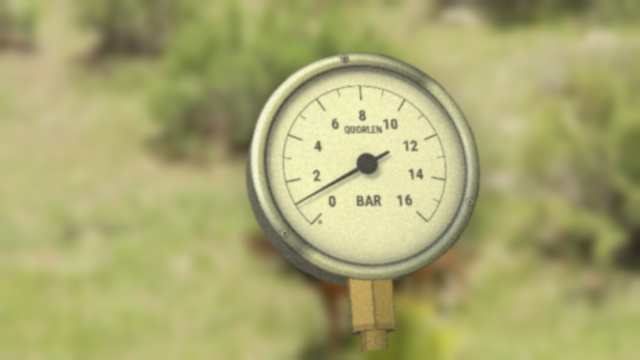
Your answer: 1 bar
